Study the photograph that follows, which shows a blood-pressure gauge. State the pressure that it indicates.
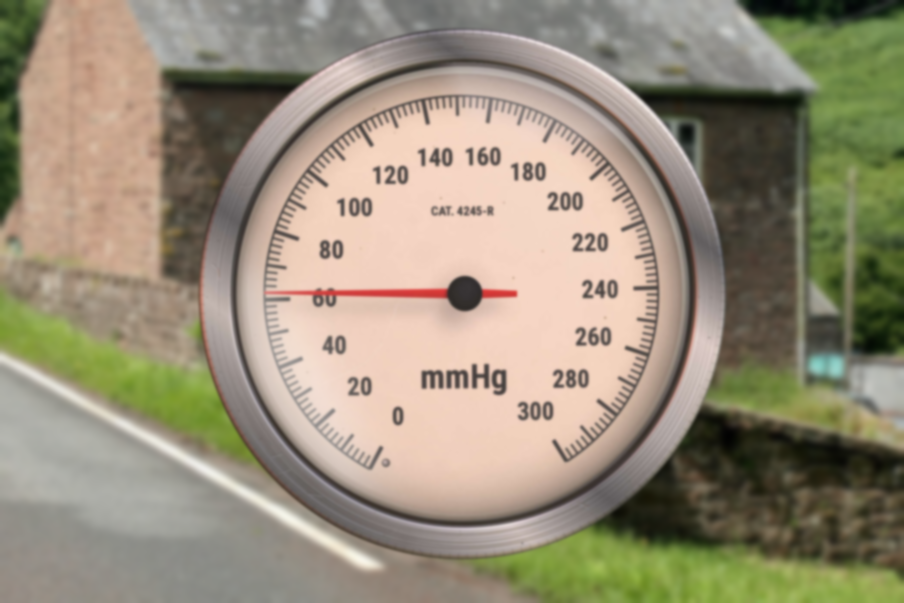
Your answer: 62 mmHg
